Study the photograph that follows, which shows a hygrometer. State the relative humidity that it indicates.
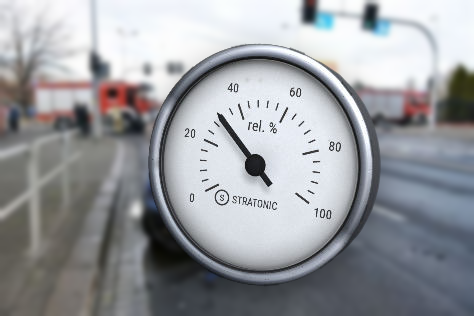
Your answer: 32 %
